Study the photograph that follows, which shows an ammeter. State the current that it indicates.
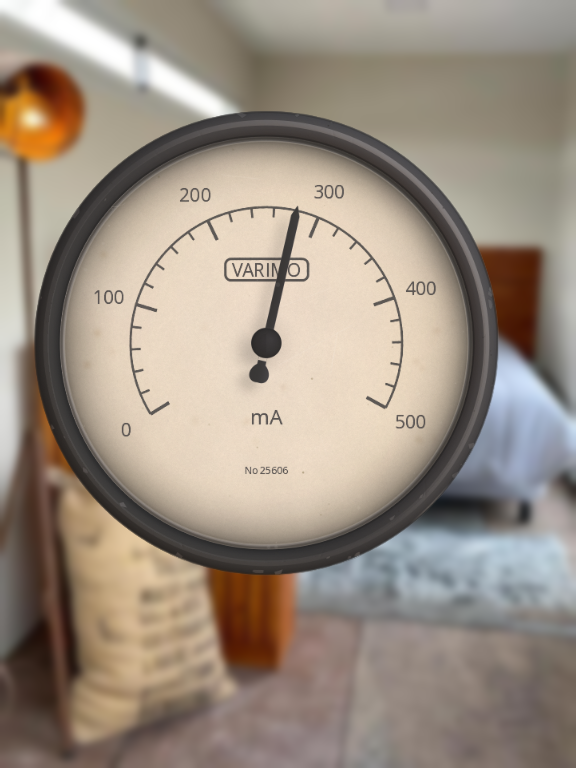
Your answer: 280 mA
